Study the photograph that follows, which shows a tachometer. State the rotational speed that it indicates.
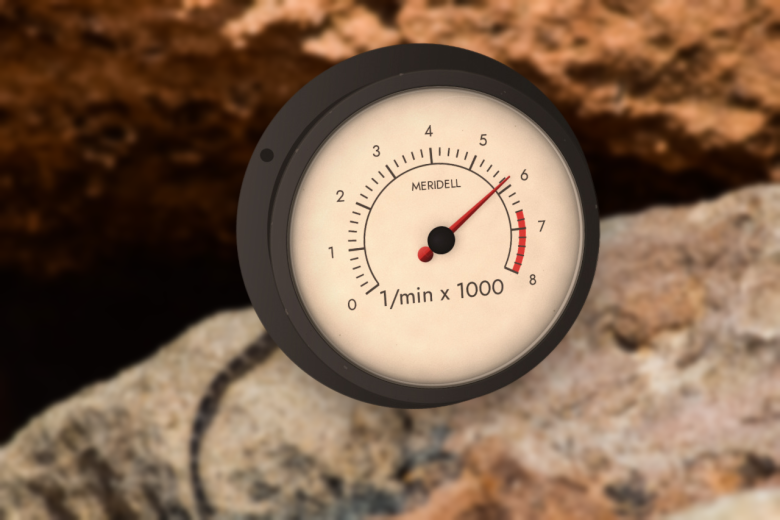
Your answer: 5800 rpm
